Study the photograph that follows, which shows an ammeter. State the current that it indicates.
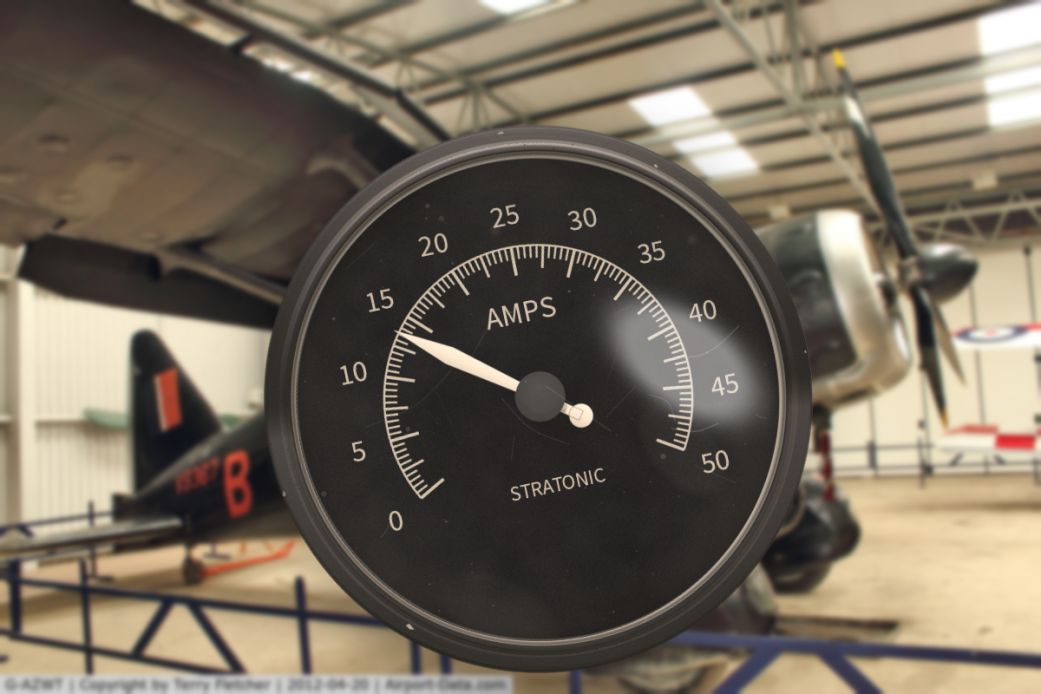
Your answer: 13.5 A
